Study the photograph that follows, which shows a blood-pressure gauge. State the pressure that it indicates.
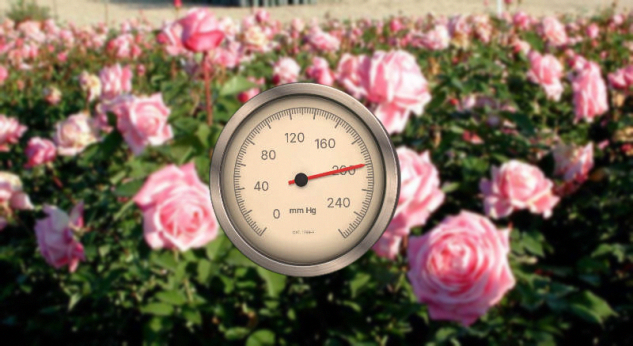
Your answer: 200 mmHg
